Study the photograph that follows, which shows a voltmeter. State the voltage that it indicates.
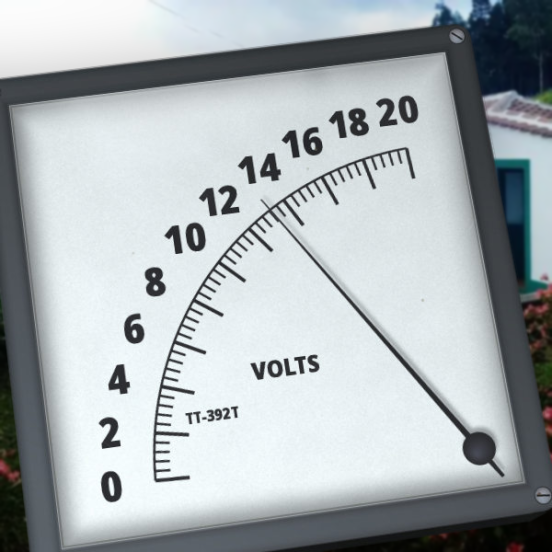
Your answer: 13.2 V
